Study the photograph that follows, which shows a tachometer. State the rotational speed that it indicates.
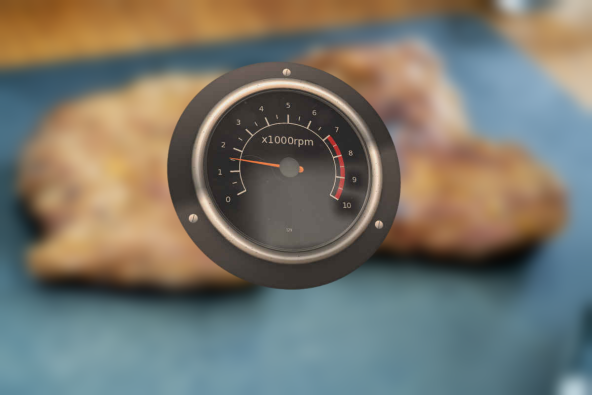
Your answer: 1500 rpm
